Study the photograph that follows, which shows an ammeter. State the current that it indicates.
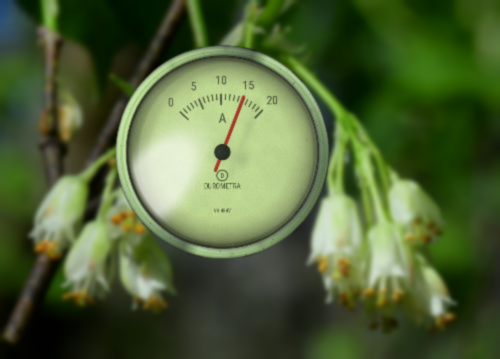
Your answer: 15 A
